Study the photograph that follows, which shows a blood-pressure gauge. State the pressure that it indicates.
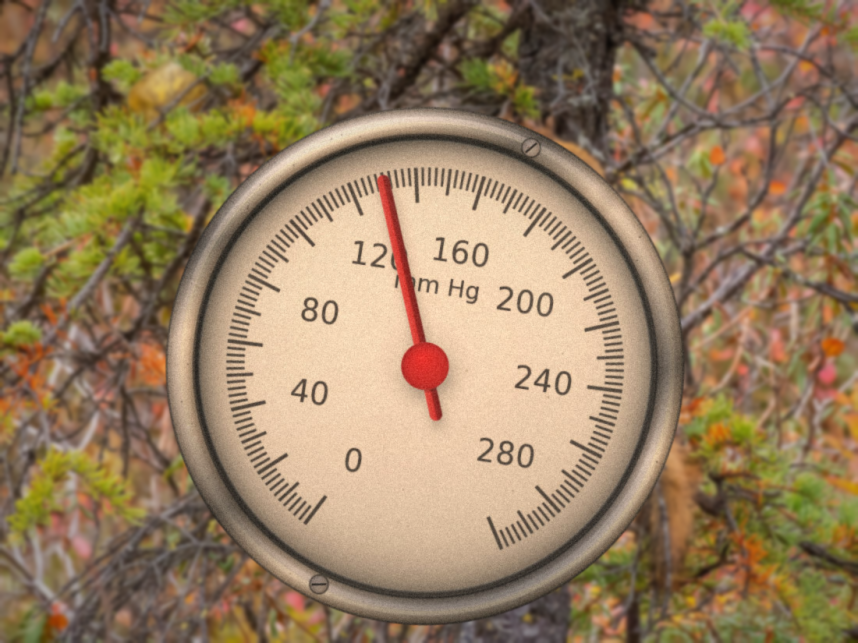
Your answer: 130 mmHg
